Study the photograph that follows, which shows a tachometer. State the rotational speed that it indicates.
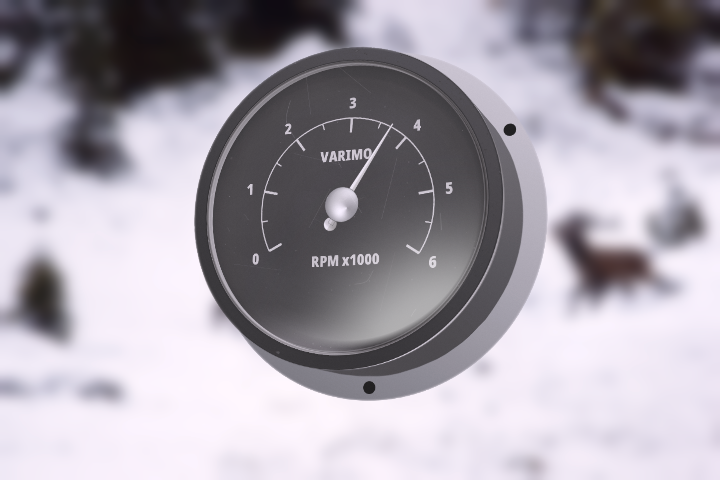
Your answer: 3750 rpm
